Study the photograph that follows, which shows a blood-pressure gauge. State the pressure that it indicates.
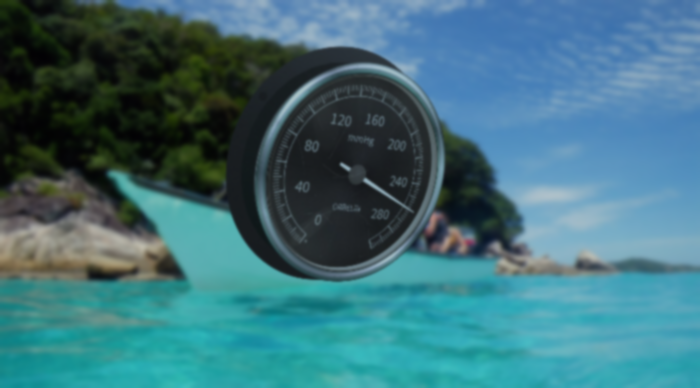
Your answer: 260 mmHg
